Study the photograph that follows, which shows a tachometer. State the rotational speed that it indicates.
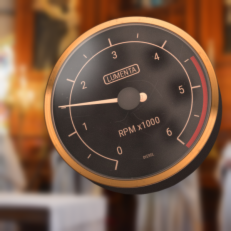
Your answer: 1500 rpm
